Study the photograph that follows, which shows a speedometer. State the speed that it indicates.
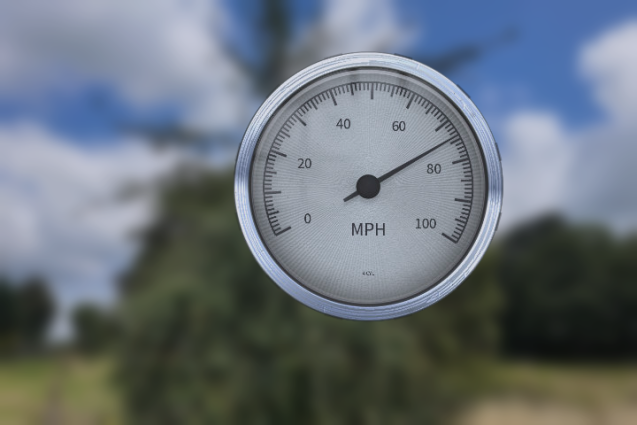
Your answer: 74 mph
